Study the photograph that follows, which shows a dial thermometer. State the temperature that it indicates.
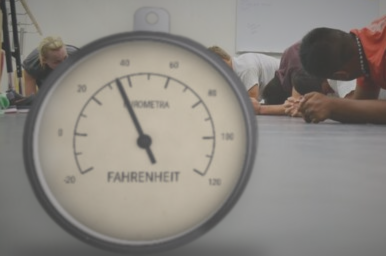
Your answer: 35 °F
